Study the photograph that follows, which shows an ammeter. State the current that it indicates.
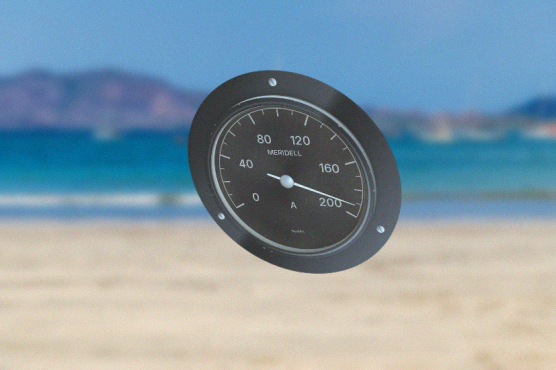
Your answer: 190 A
